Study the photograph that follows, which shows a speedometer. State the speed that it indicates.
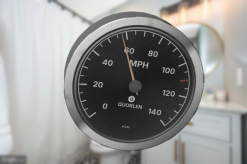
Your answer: 57.5 mph
